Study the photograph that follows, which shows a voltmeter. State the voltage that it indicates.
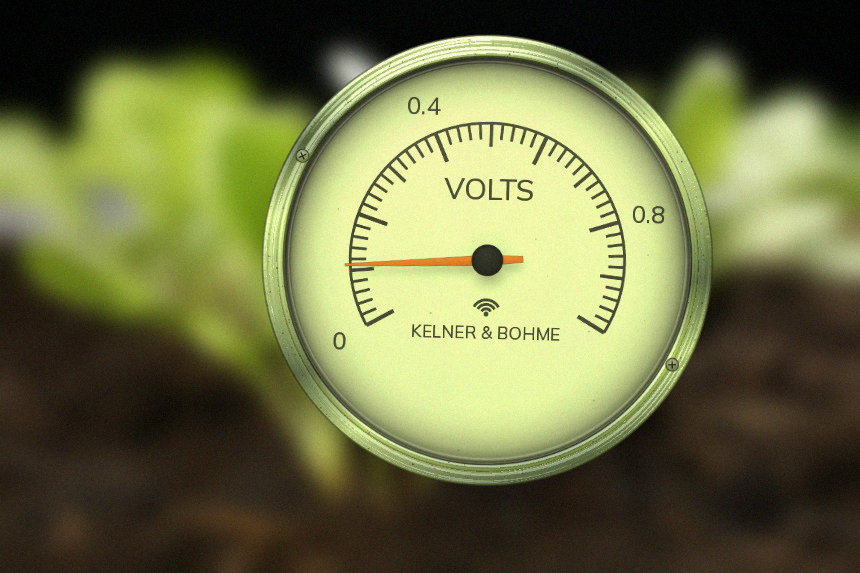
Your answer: 0.11 V
